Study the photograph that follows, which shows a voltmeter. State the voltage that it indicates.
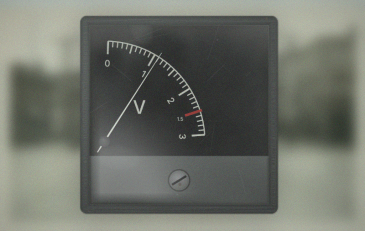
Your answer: 1.1 V
